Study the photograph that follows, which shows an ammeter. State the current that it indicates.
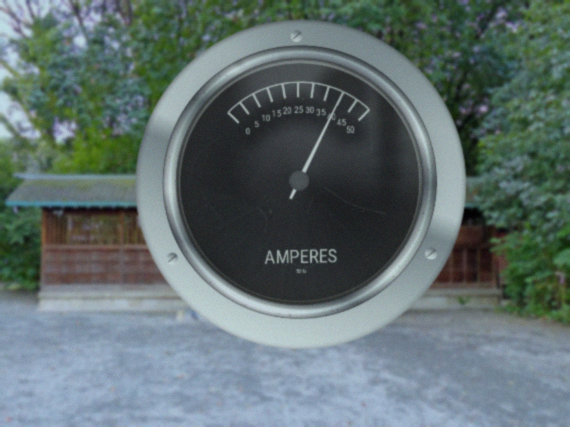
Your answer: 40 A
